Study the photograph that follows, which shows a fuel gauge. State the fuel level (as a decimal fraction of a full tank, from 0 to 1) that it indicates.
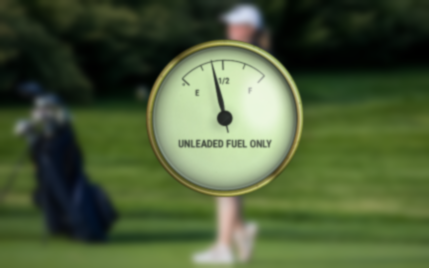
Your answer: 0.375
